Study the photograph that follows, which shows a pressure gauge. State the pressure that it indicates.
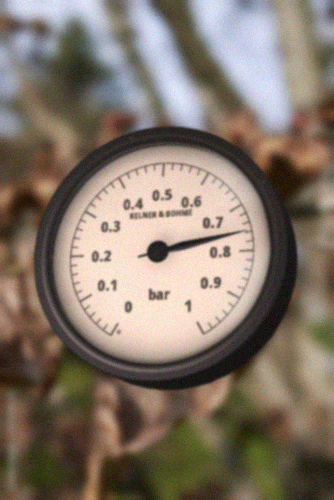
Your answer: 0.76 bar
